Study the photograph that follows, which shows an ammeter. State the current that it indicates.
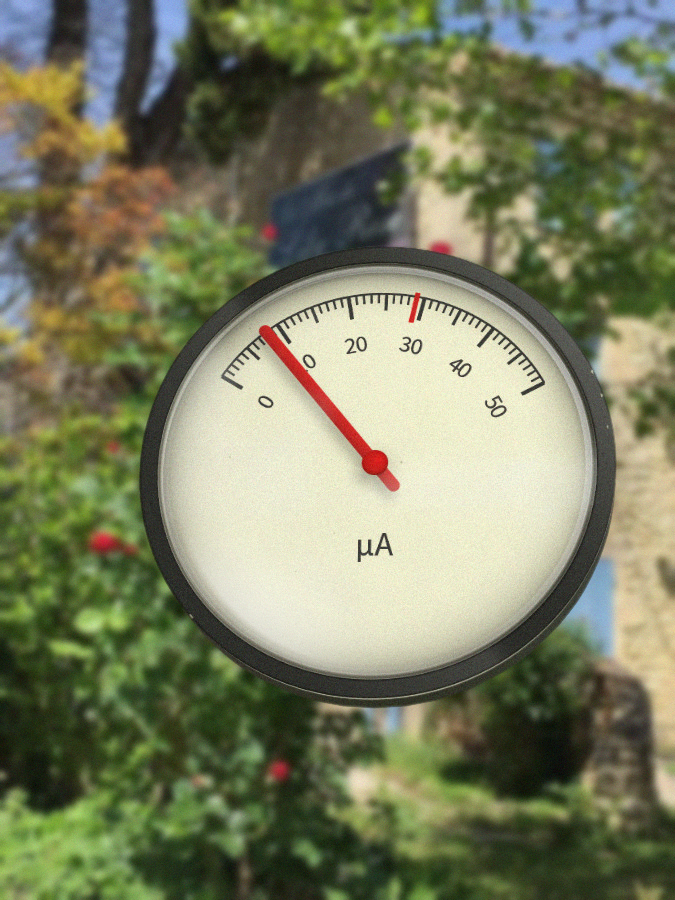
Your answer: 8 µA
